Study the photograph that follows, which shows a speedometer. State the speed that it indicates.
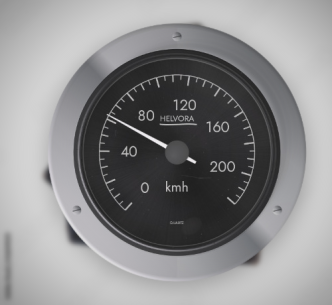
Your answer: 62.5 km/h
